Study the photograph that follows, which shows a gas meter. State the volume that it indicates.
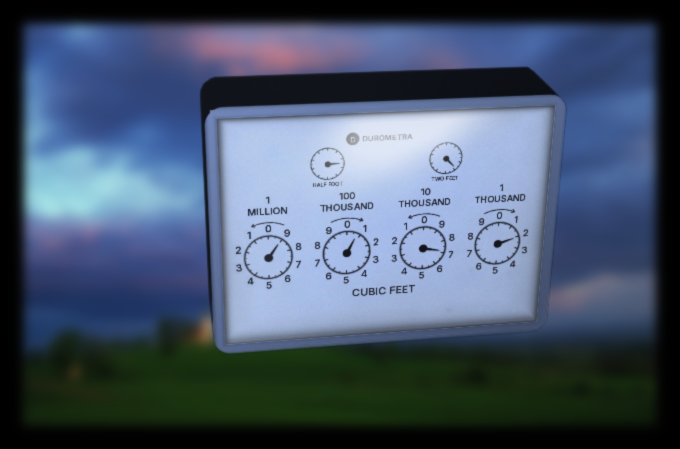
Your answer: 907200 ft³
